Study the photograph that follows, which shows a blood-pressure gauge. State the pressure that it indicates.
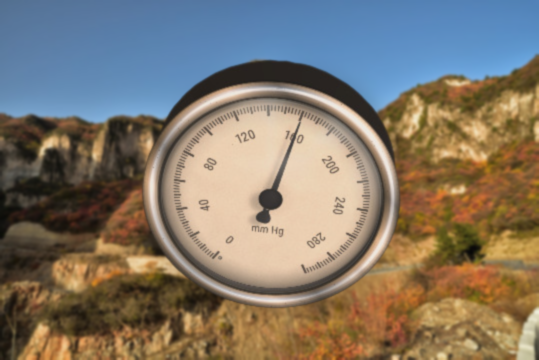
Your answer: 160 mmHg
